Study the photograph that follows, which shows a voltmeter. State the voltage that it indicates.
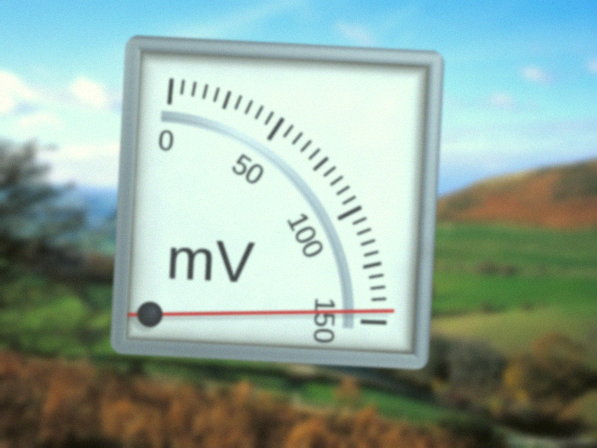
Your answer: 145 mV
